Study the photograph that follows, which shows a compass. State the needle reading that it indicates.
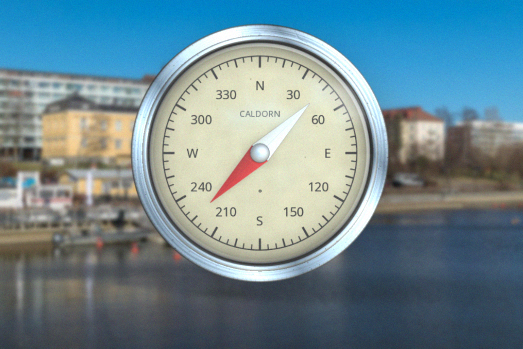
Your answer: 225 °
